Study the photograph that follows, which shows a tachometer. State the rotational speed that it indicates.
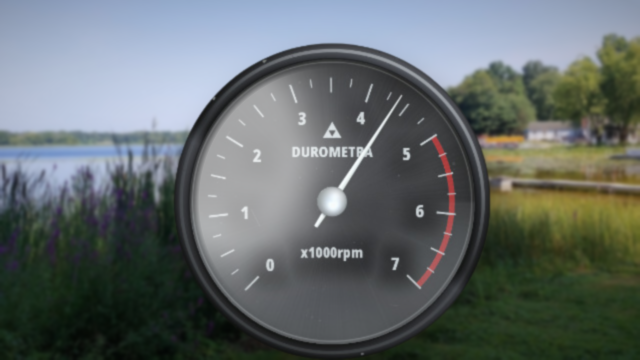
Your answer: 4375 rpm
